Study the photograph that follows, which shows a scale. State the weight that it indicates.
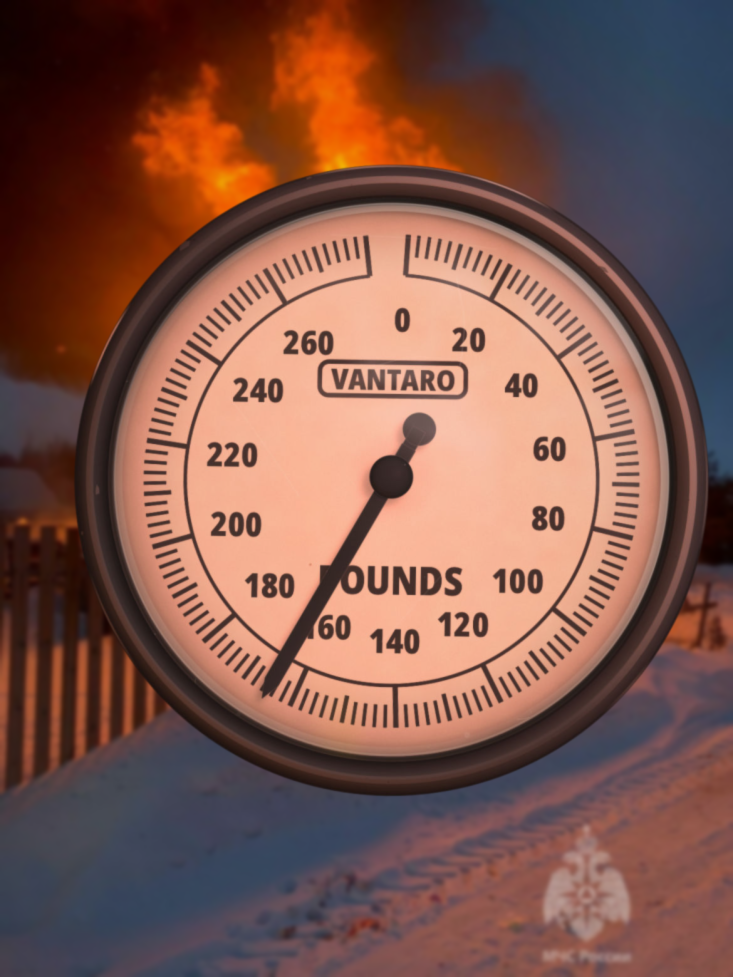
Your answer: 165 lb
